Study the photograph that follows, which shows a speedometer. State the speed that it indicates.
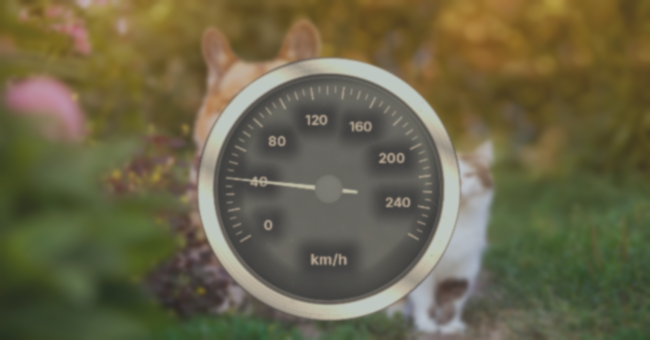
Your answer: 40 km/h
